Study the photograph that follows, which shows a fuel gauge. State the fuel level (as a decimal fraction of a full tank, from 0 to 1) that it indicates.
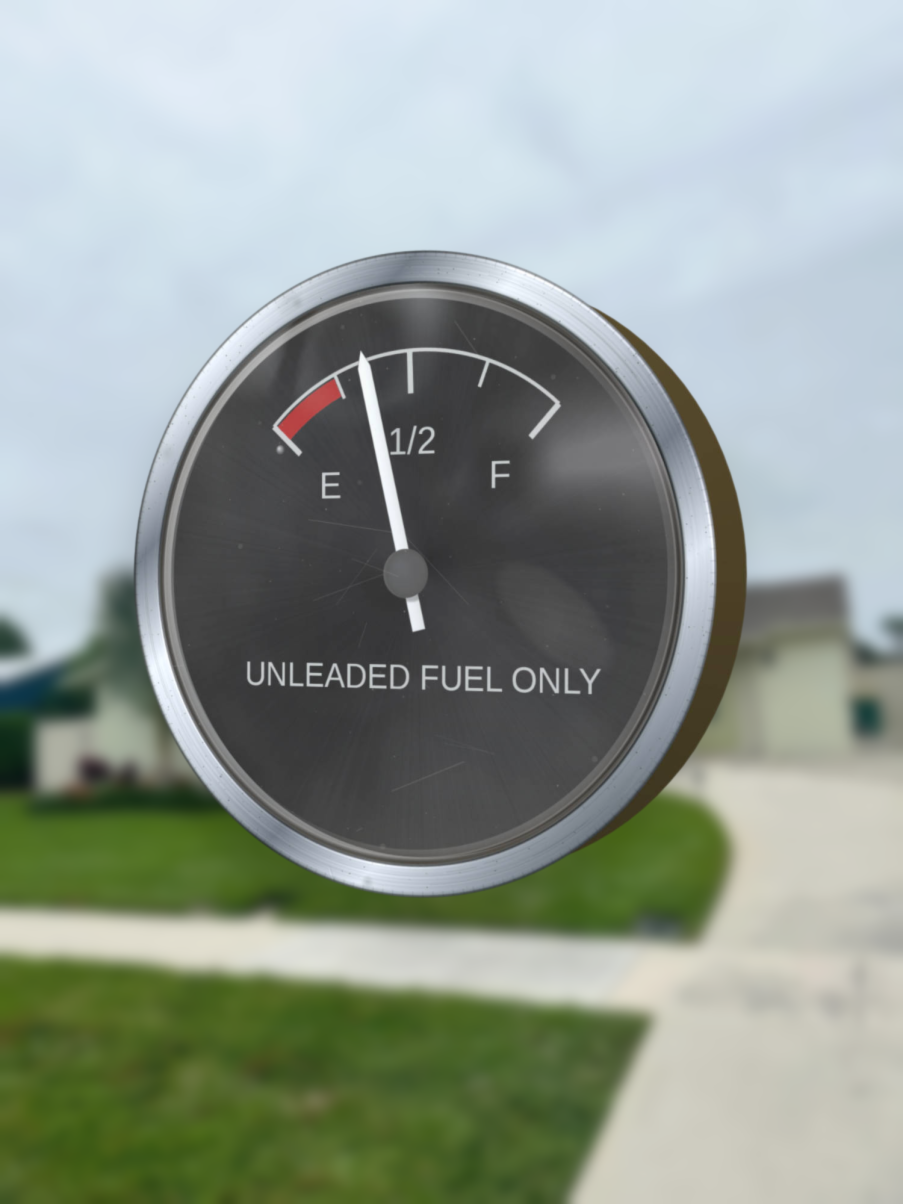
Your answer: 0.375
